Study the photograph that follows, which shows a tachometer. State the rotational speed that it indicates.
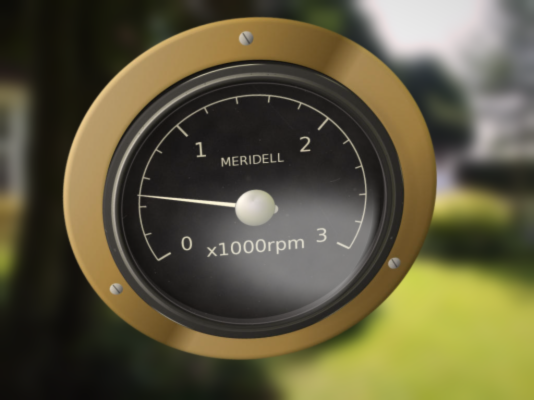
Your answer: 500 rpm
